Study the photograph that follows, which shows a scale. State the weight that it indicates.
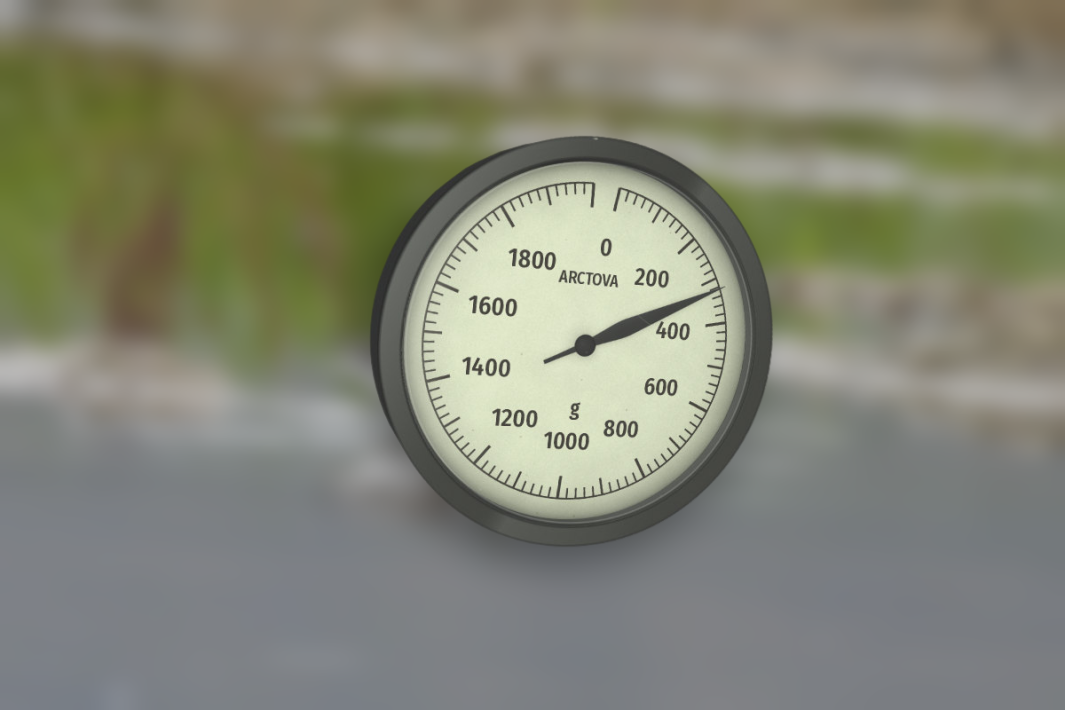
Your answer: 320 g
